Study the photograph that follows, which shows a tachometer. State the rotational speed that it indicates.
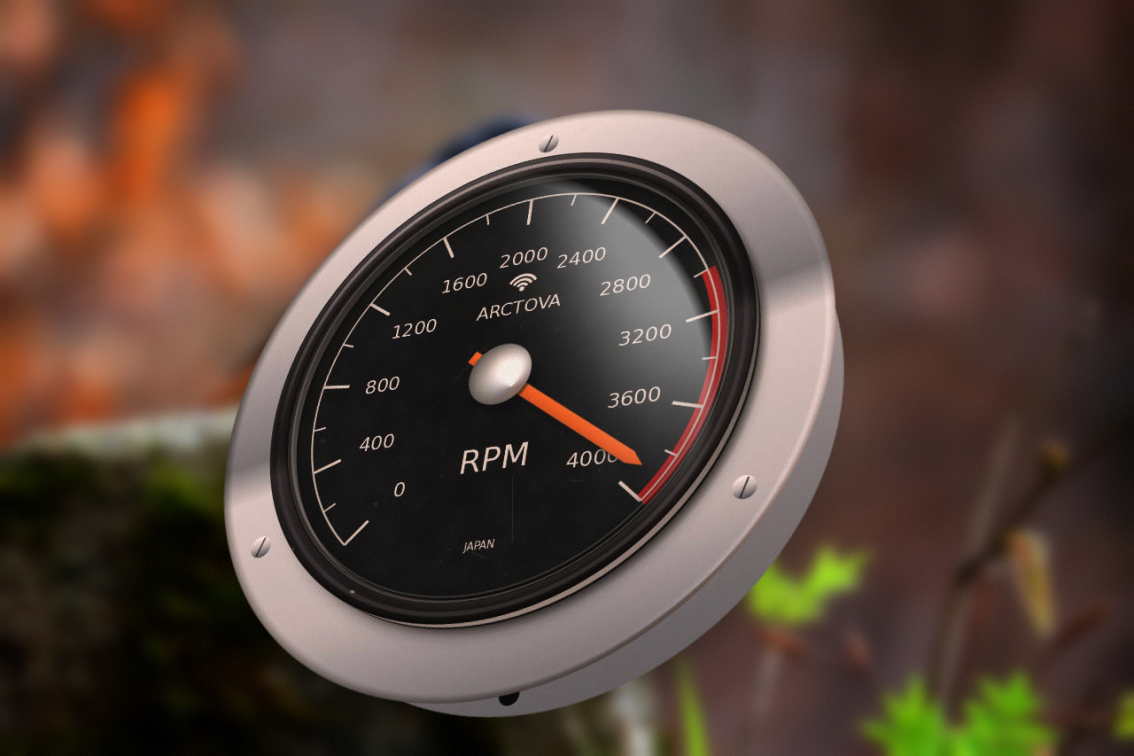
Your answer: 3900 rpm
